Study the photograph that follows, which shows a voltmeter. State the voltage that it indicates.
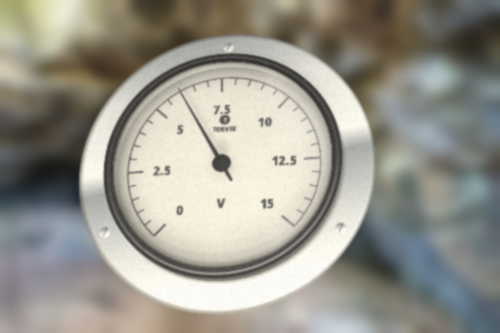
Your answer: 6 V
